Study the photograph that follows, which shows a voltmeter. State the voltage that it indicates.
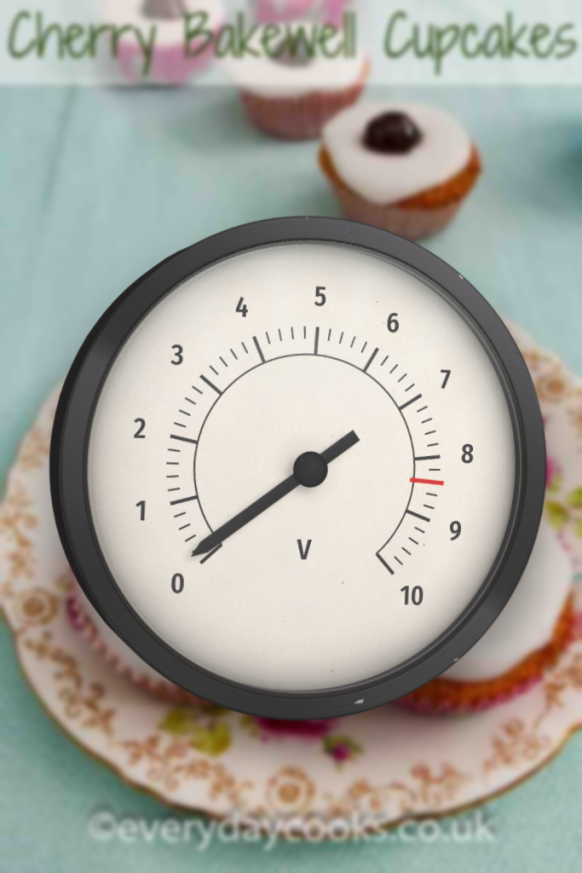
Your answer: 0.2 V
